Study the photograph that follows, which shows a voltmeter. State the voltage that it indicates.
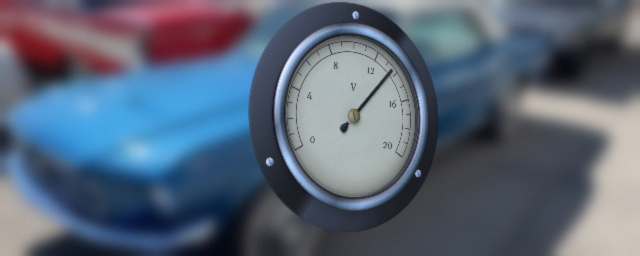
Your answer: 13.5 V
